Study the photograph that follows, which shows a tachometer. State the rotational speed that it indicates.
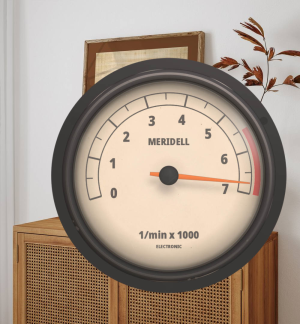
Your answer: 6750 rpm
